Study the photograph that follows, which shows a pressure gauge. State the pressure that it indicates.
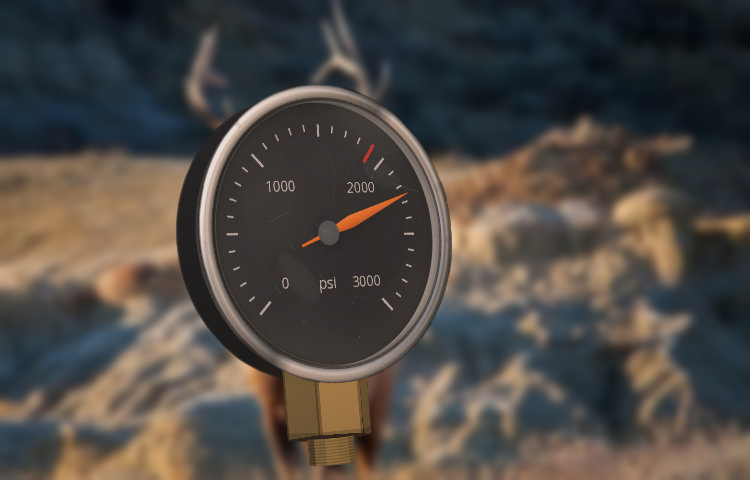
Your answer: 2250 psi
